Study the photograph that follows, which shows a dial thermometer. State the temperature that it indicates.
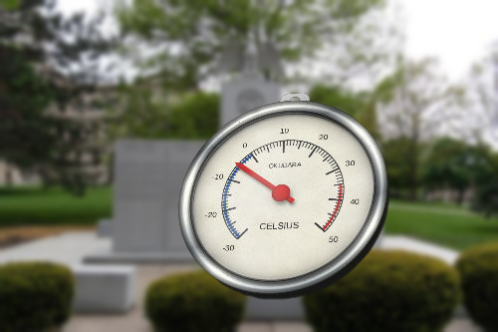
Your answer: -5 °C
